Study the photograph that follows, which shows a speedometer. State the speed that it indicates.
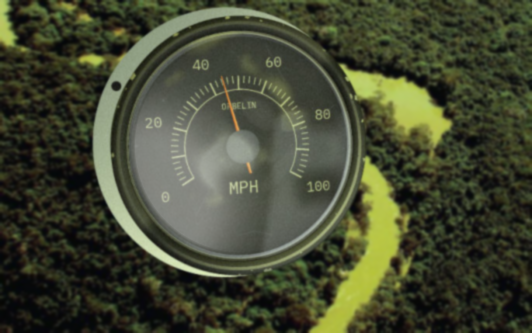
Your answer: 44 mph
